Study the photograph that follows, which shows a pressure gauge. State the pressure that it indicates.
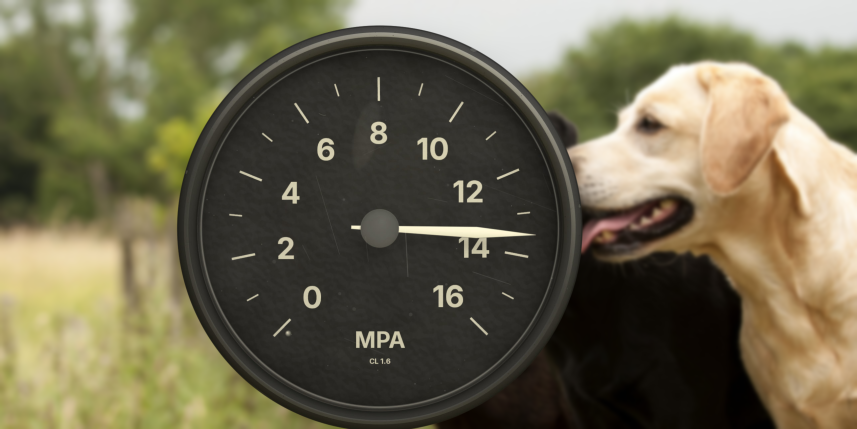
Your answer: 13.5 MPa
